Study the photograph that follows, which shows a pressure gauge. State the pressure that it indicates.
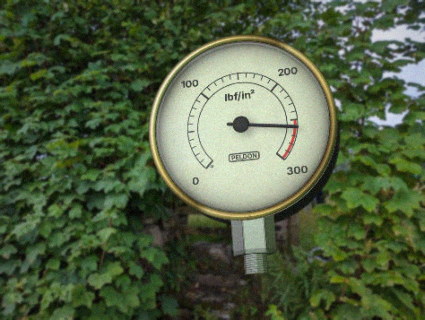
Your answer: 260 psi
